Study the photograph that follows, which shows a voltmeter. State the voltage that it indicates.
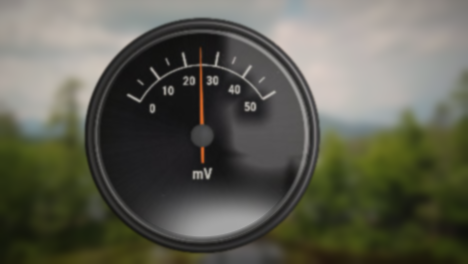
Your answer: 25 mV
